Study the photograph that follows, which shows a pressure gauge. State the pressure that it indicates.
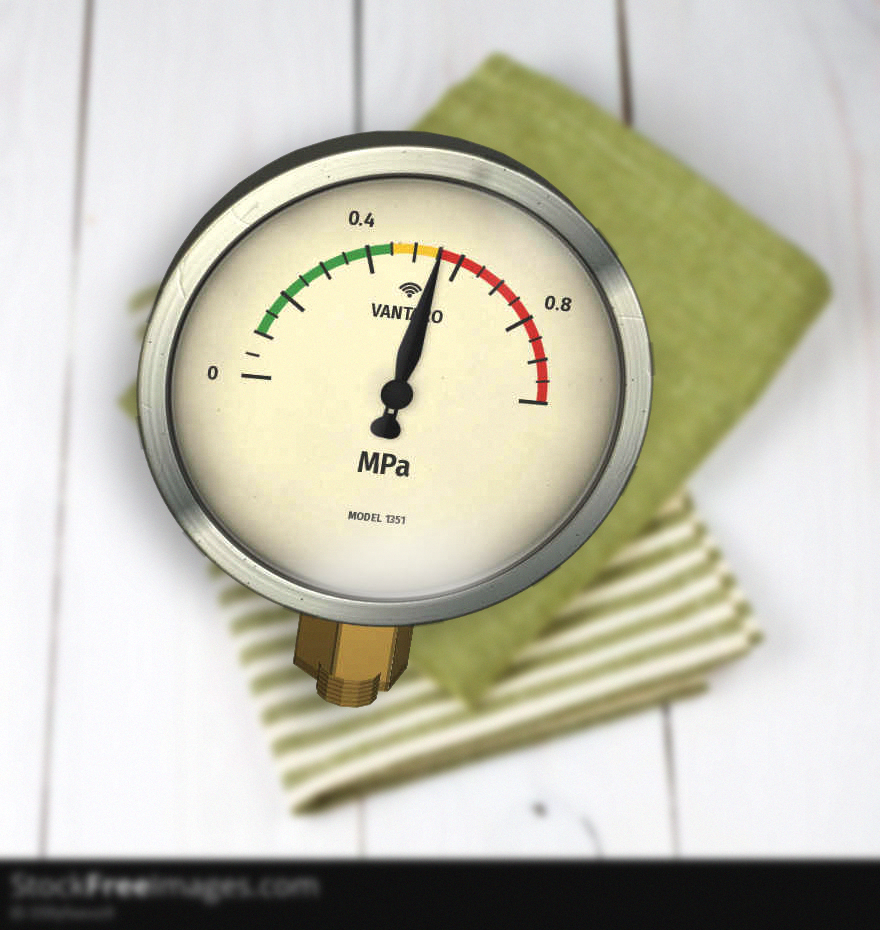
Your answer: 0.55 MPa
